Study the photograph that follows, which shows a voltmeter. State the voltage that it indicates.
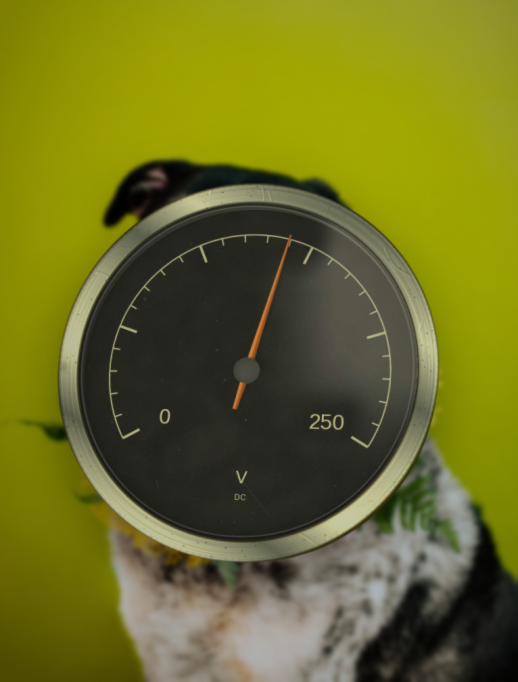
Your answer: 140 V
